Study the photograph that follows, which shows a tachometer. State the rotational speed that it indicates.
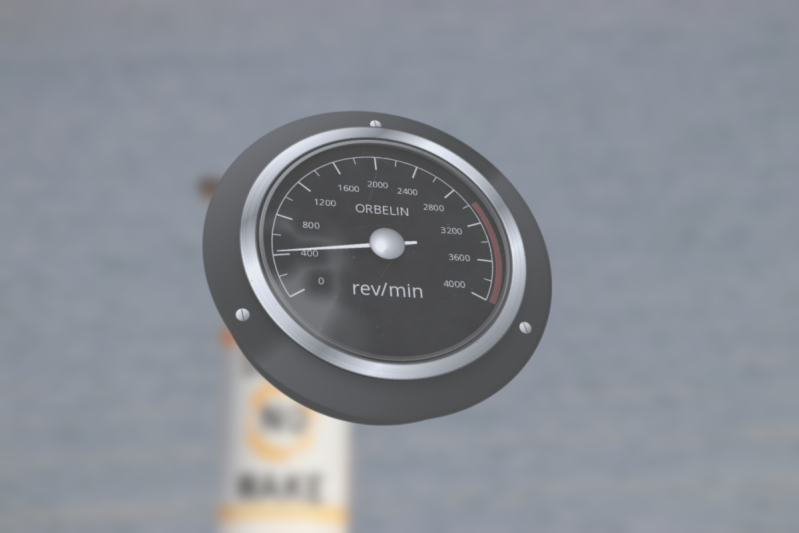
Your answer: 400 rpm
